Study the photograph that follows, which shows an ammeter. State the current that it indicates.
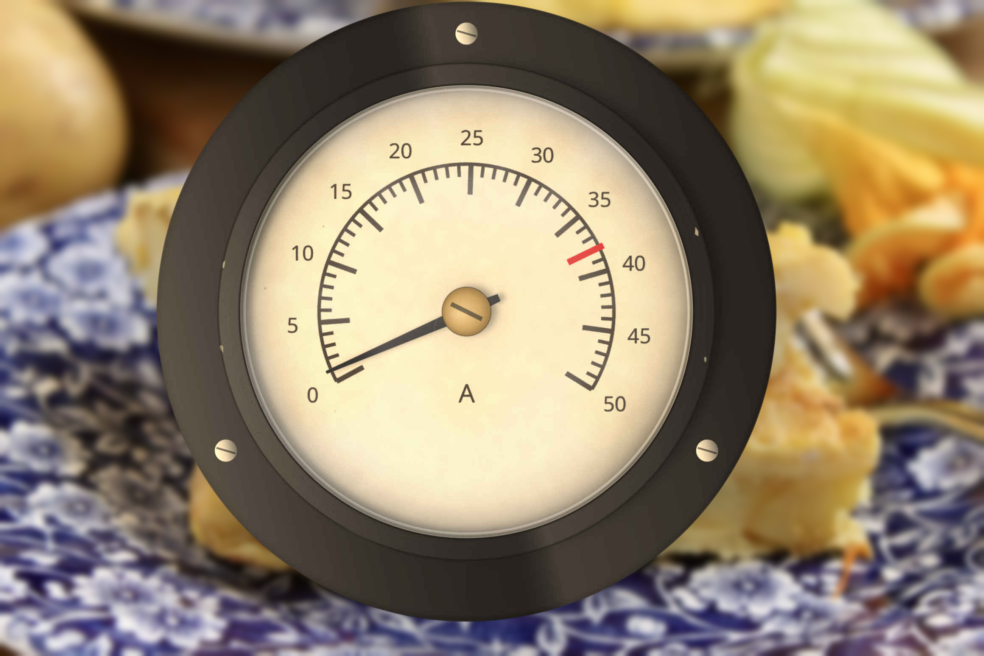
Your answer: 1 A
